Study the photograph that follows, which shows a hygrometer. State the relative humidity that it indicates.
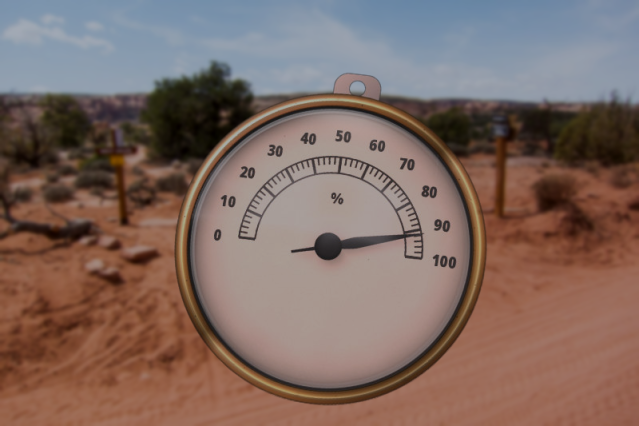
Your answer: 92 %
